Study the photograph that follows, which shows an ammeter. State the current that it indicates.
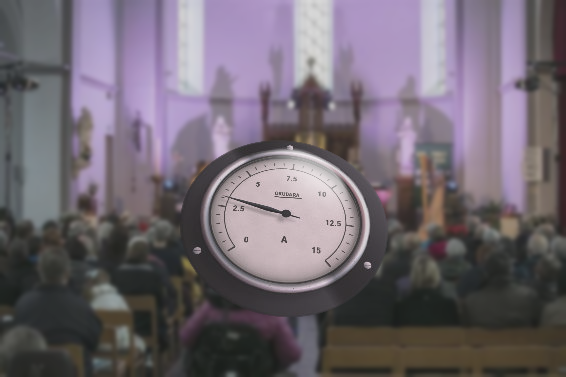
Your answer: 3 A
